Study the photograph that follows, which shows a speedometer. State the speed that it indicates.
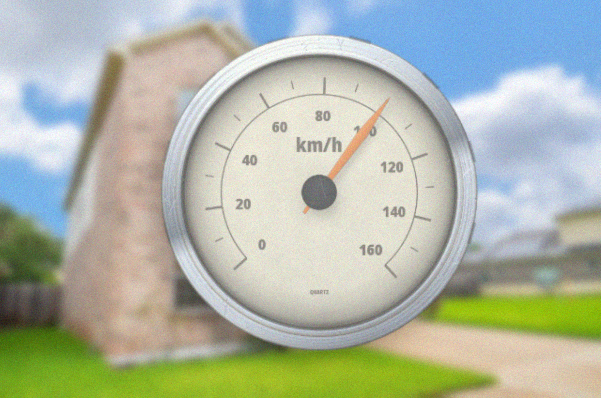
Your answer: 100 km/h
